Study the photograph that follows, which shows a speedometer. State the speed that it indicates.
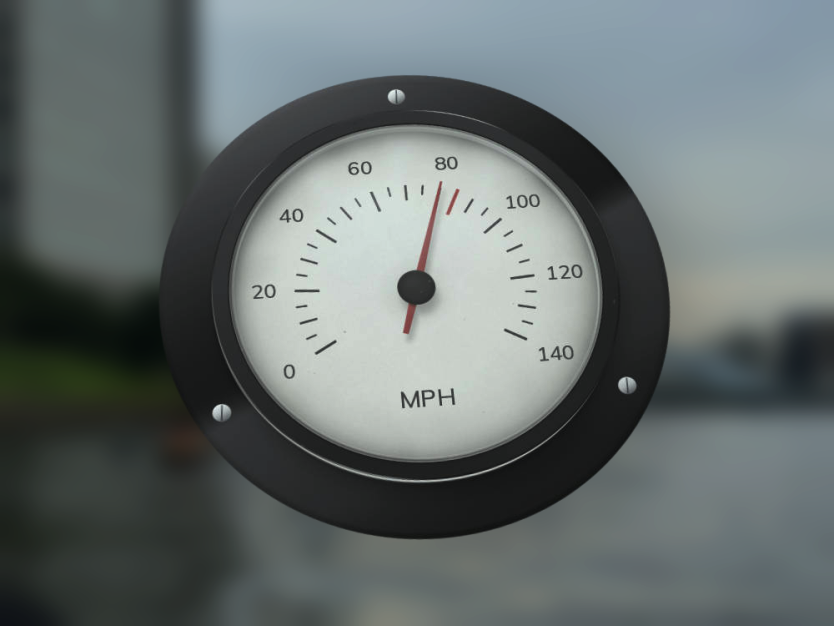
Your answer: 80 mph
